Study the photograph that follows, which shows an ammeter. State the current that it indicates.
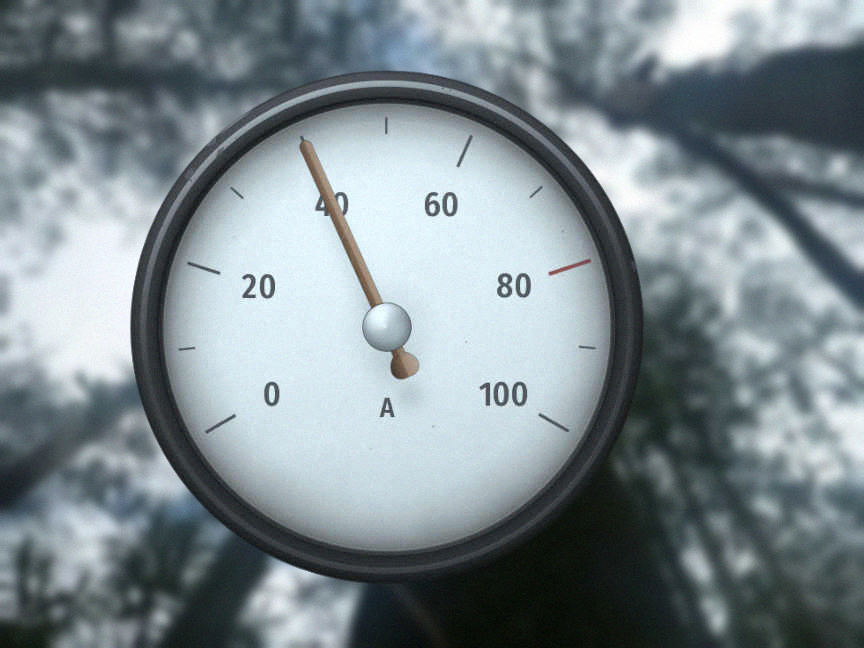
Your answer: 40 A
